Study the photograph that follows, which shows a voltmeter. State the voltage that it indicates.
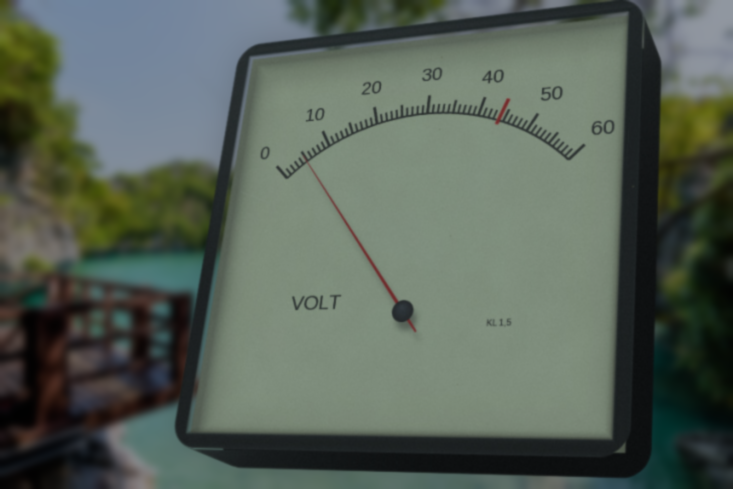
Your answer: 5 V
